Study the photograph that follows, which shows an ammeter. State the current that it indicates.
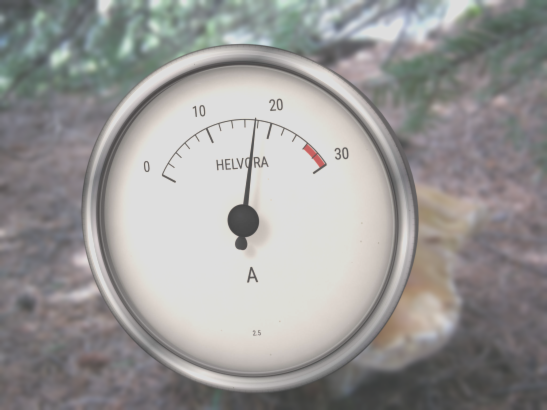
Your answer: 18 A
